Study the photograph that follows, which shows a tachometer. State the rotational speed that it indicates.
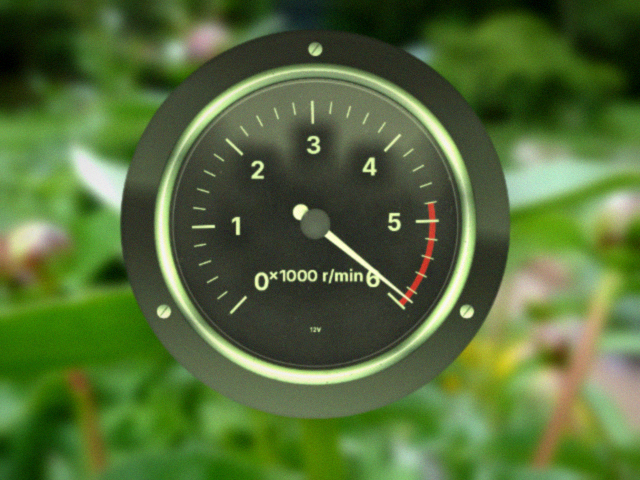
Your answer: 5900 rpm
